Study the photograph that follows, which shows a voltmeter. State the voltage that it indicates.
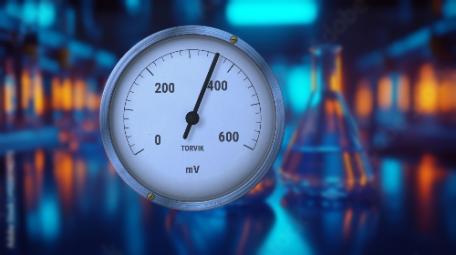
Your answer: 360 mV
